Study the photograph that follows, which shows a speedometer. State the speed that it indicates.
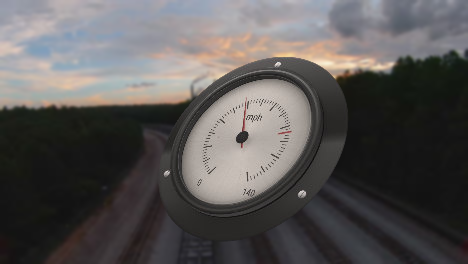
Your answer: 60 mph
